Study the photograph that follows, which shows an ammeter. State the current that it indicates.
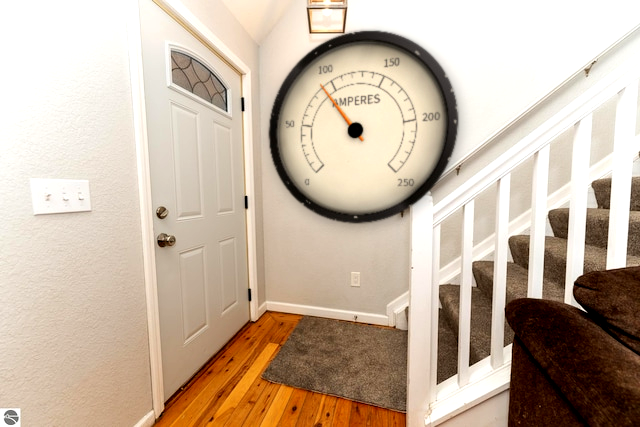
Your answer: 90 A
